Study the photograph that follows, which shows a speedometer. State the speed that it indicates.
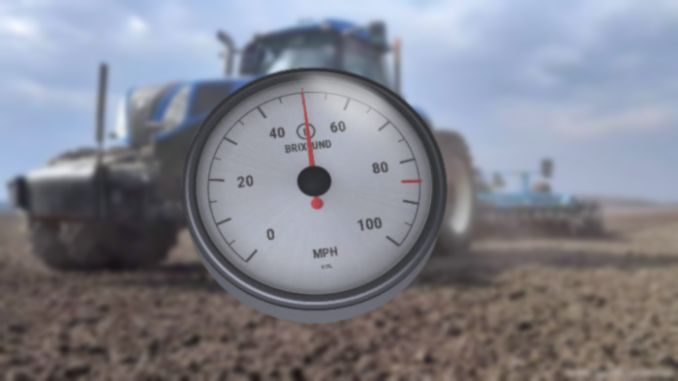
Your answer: 50 mph
